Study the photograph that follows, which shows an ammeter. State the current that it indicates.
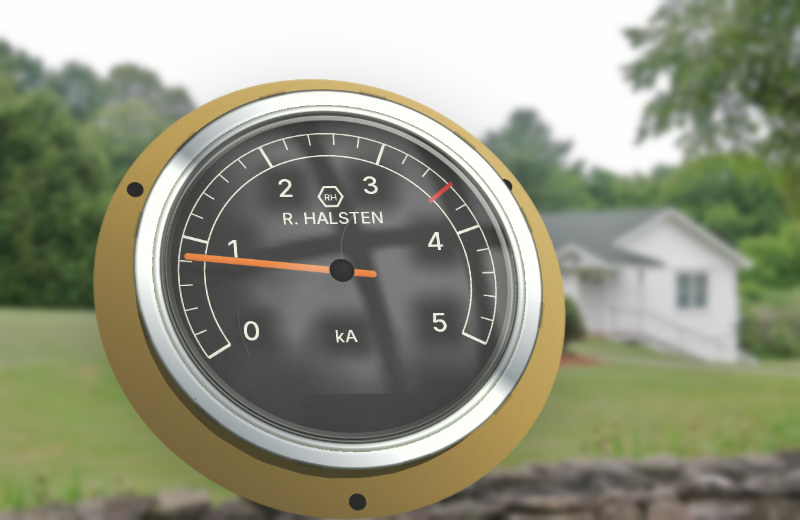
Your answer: 0.8 kA
